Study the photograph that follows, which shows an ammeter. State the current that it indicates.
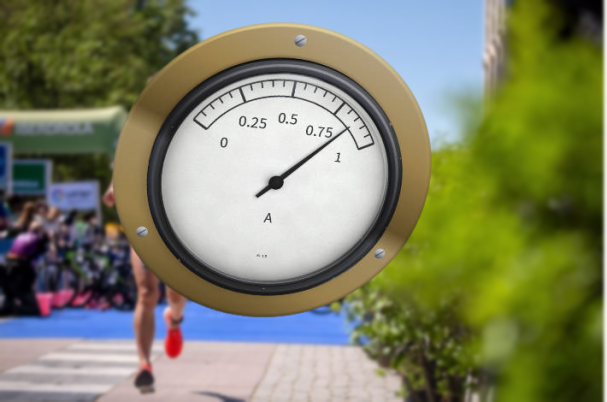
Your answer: 0.85 A
